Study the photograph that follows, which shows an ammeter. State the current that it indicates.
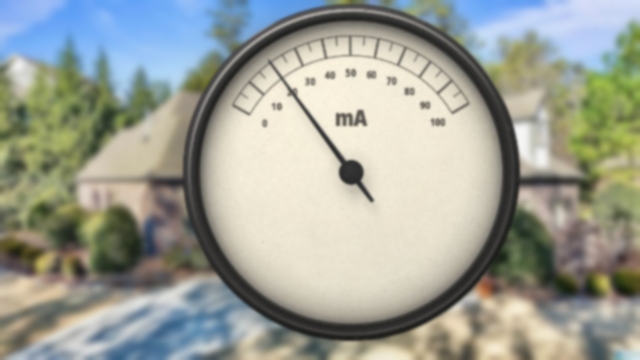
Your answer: 20 mA
